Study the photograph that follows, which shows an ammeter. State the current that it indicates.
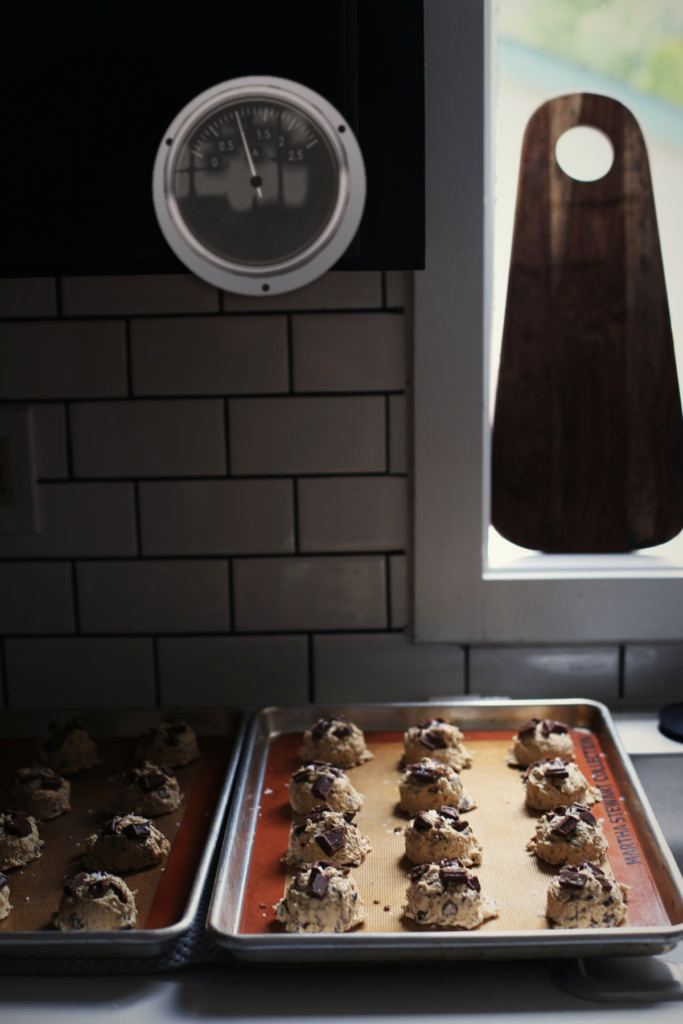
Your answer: 1 A
